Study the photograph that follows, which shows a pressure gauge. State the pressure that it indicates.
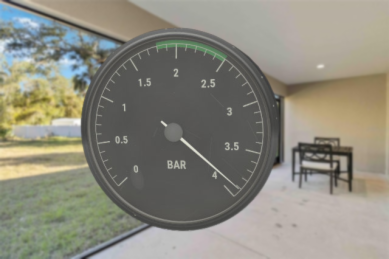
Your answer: 3.9 bar
